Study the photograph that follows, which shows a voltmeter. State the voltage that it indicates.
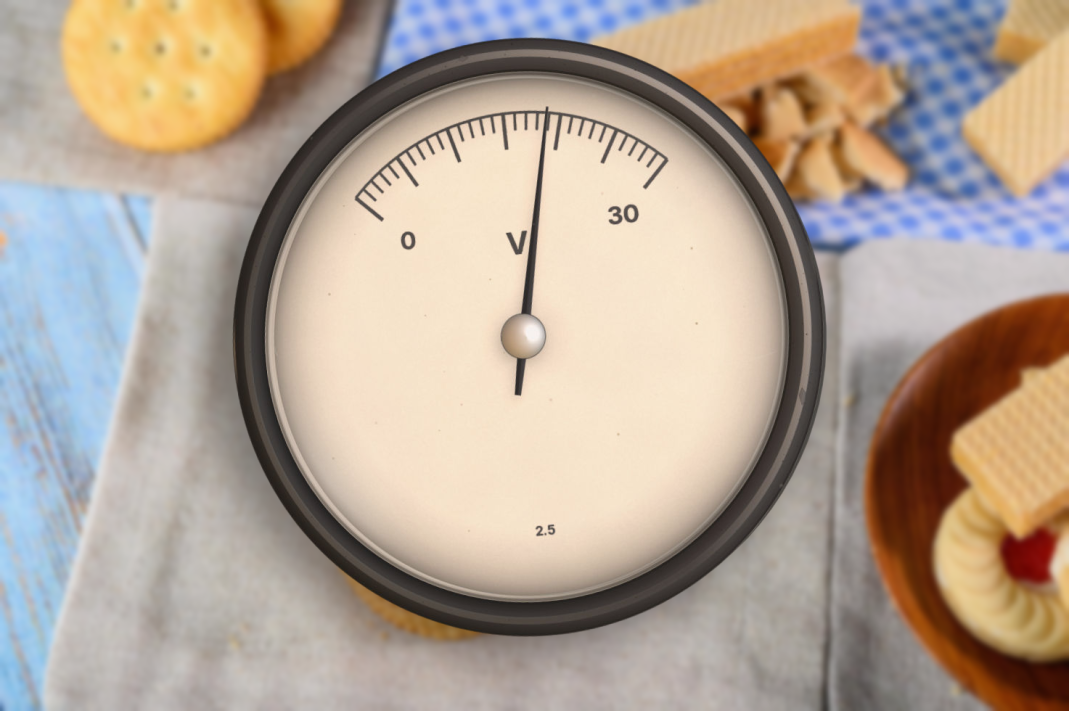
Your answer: 19 V
